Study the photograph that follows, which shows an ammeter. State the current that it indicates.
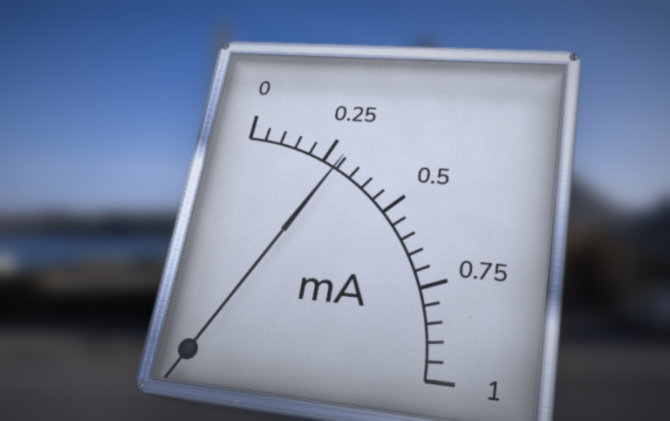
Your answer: 0.3 mA
